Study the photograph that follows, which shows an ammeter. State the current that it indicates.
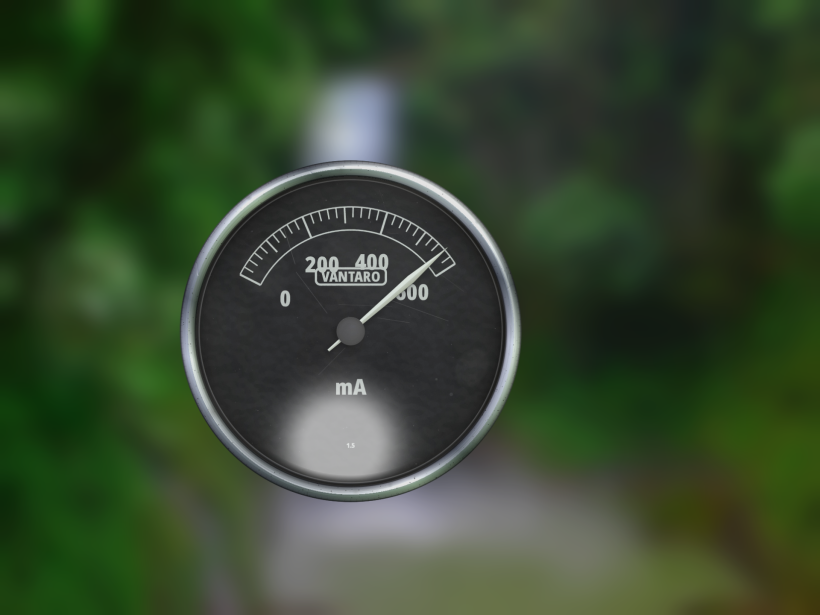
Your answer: 560 mA
